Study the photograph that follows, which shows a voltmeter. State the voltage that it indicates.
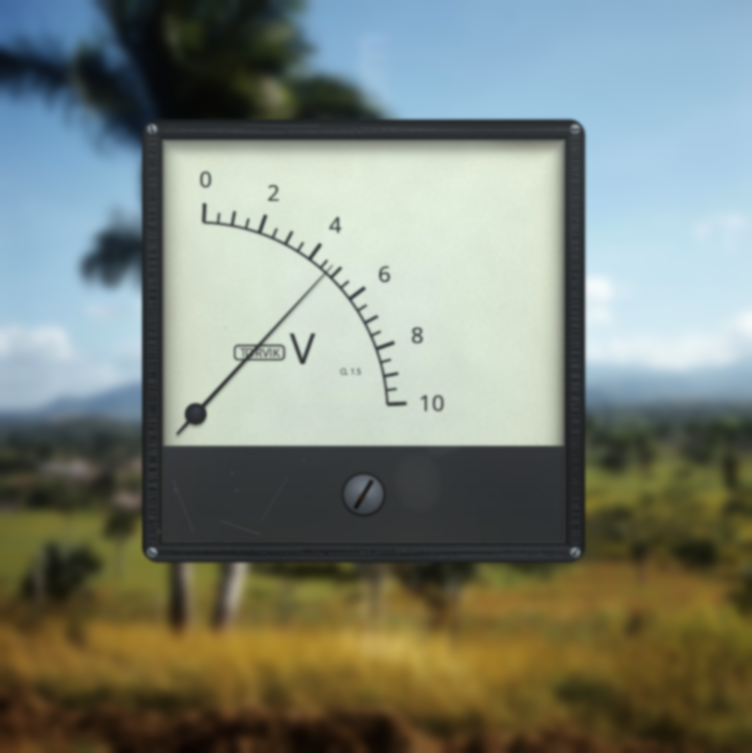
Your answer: 4.75 V
